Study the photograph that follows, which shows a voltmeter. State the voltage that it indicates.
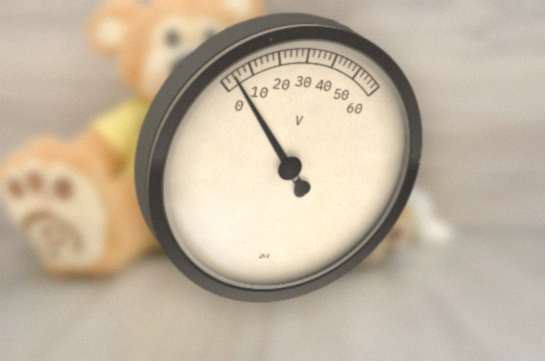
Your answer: 4 V
